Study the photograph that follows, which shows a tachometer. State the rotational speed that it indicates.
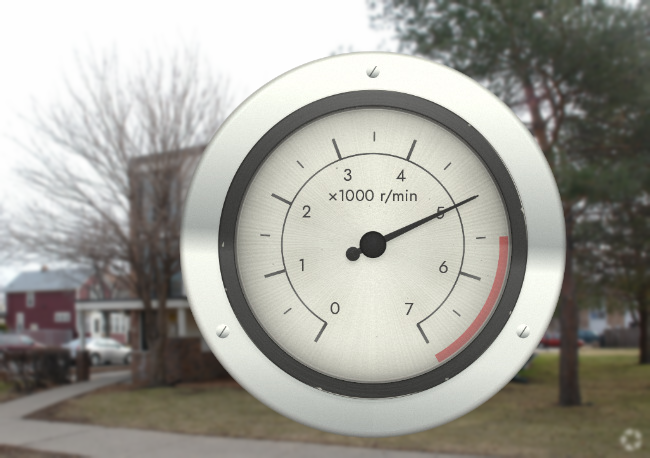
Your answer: 5000 rpm
